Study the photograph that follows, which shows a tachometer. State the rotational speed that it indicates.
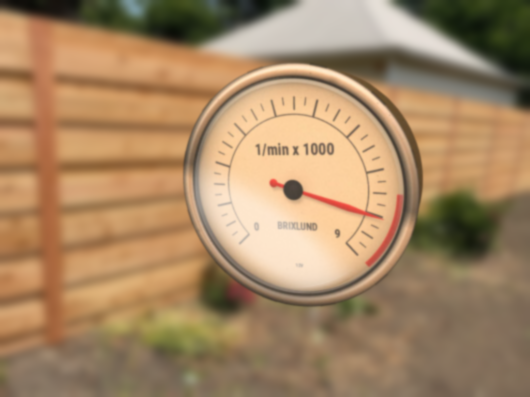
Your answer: 8000 rpm
